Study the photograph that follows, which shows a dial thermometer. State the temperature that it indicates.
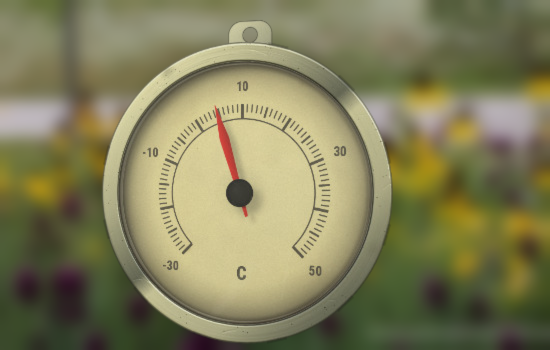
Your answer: 5 °C
